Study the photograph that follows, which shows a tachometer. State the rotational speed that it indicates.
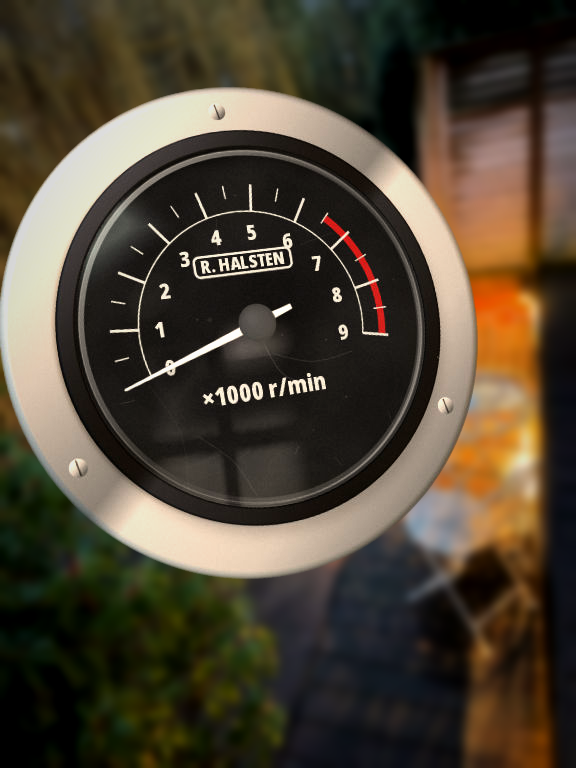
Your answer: 0 rpm
